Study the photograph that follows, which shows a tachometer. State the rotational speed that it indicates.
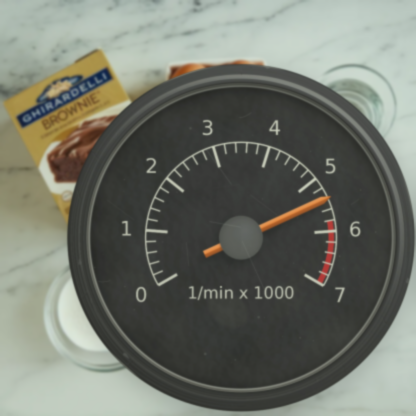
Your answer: 5400 rpm
